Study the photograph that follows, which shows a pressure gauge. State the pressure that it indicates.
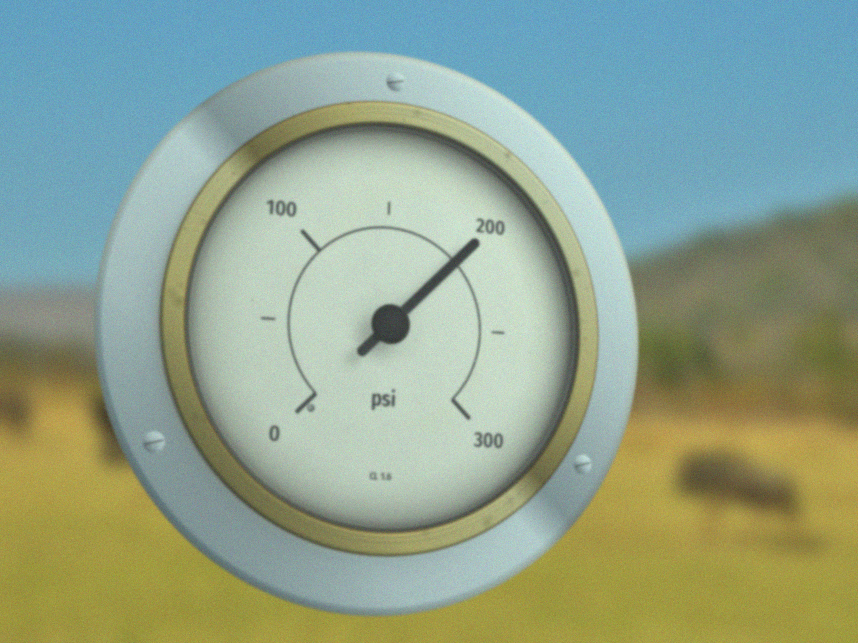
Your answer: 200 psi
